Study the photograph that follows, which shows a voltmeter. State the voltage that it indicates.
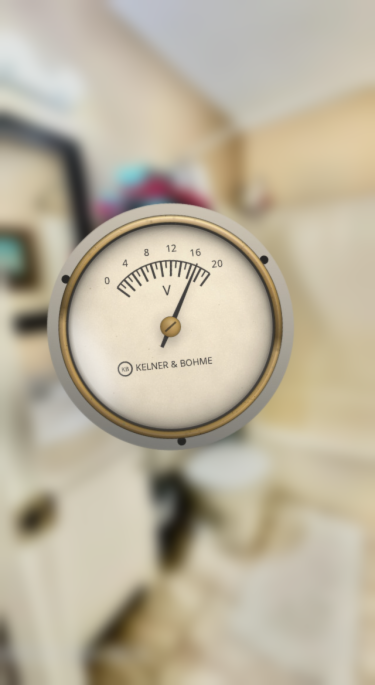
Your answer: 17 V
